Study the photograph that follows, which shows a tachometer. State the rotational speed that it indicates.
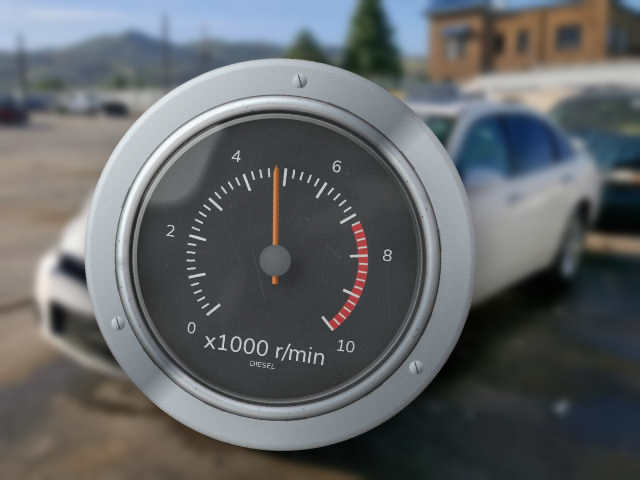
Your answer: 4800 rpm
